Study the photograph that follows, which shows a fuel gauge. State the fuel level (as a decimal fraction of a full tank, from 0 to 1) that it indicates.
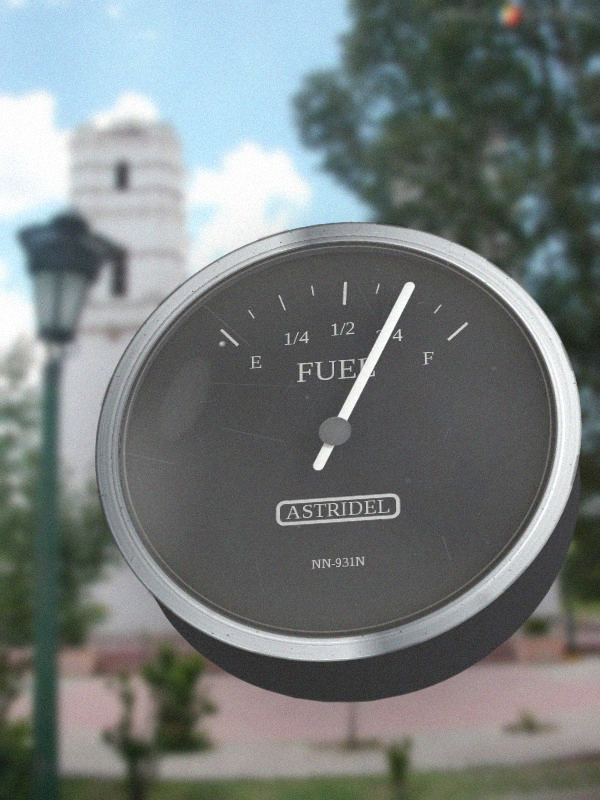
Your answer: 0.75
